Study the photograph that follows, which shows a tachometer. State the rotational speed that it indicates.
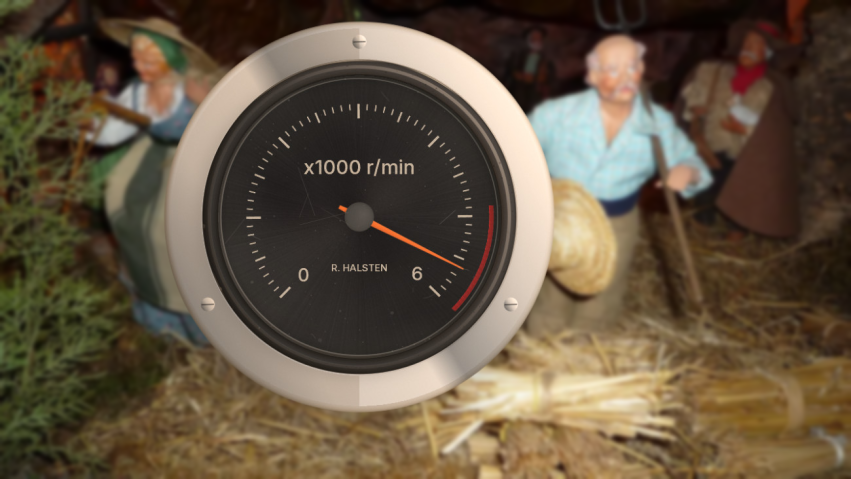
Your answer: 5600 rpm
